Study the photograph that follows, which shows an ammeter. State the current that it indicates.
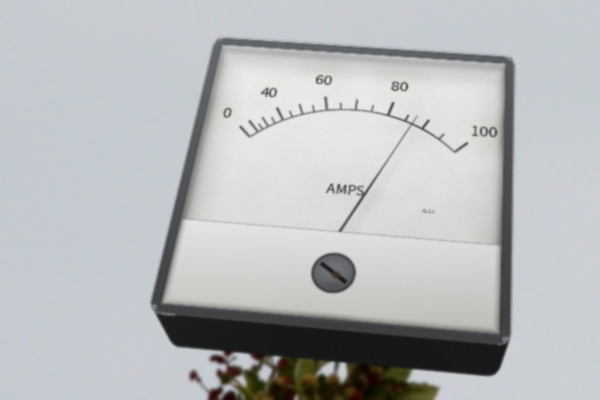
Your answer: 87.5 A
